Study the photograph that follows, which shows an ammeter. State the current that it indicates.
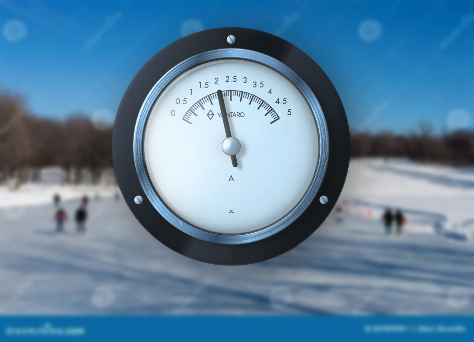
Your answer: 2 A
